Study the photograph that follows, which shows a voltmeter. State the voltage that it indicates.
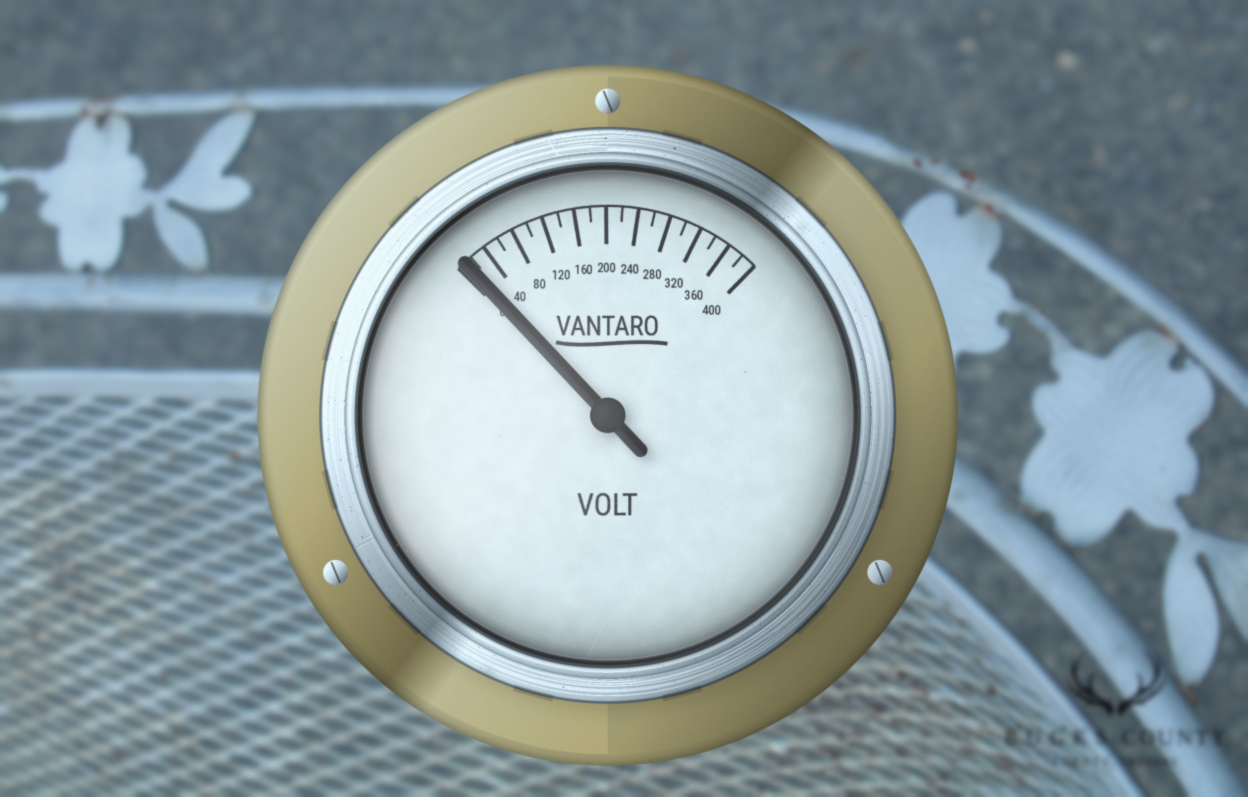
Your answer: 10 V
